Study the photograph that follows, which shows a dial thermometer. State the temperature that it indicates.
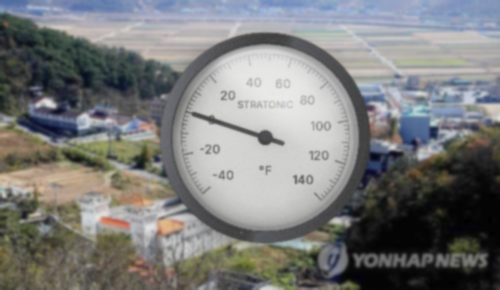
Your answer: 0 °F
